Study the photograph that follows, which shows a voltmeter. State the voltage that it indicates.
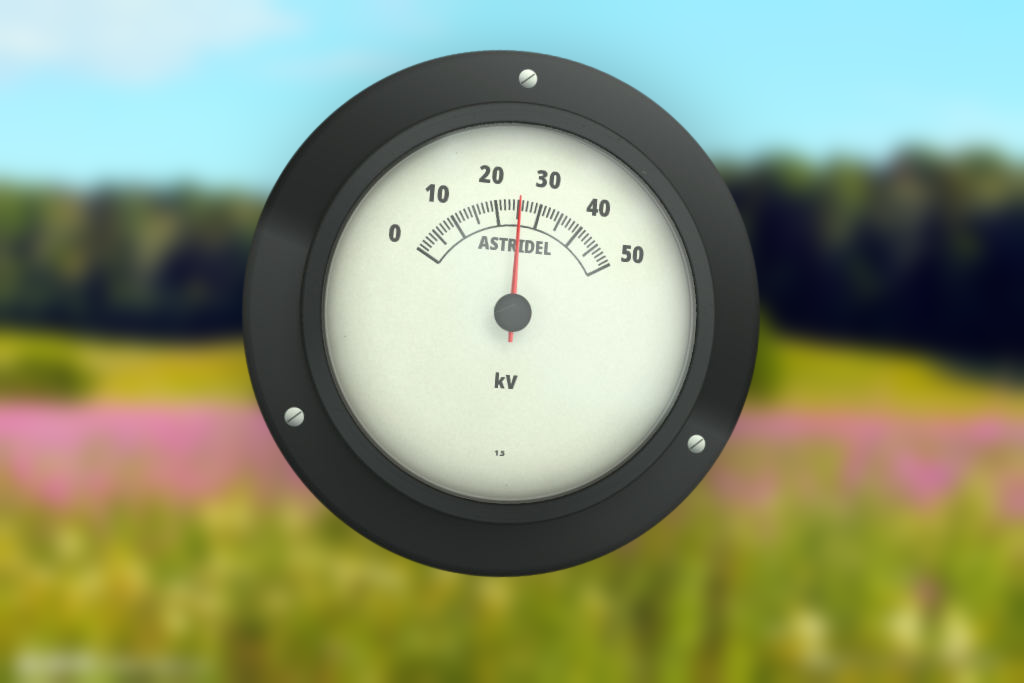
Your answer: 25 kV
